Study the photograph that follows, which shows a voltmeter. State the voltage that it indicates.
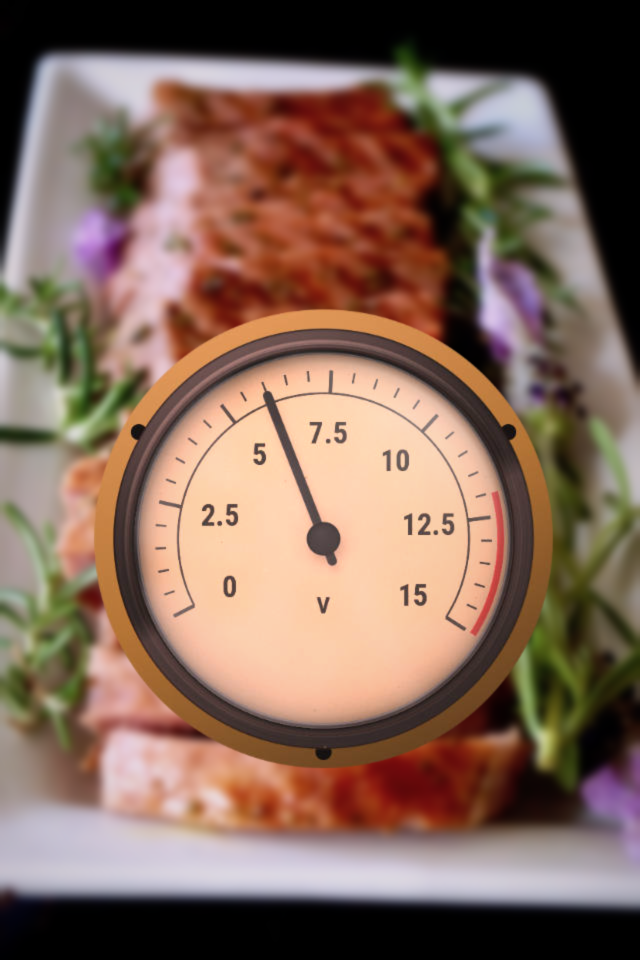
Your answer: 6 V
